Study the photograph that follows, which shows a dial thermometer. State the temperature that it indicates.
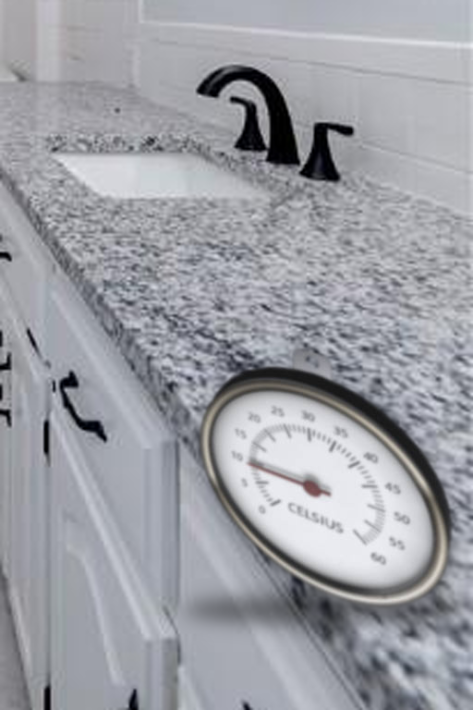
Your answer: 10 °C
